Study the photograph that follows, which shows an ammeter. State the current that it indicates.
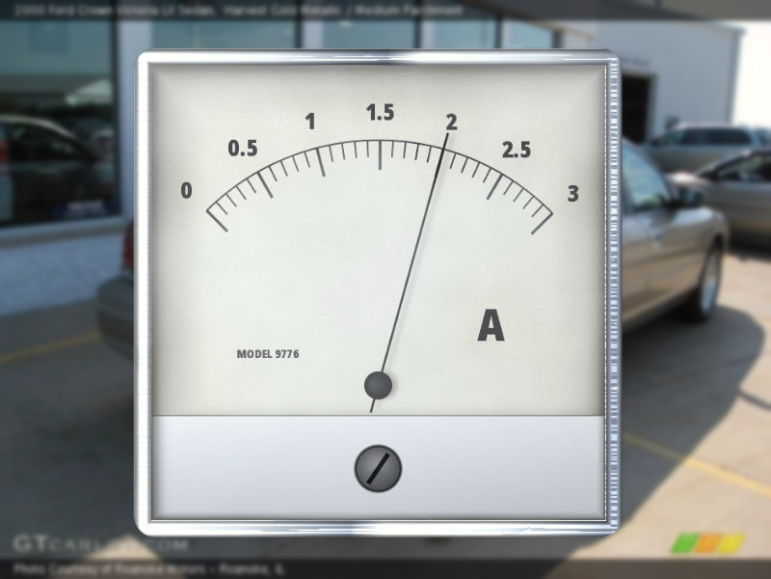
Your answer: 2 A
